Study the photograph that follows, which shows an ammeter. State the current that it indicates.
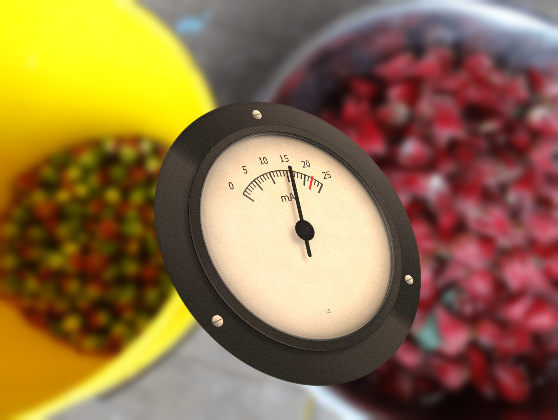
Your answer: 15 mA
